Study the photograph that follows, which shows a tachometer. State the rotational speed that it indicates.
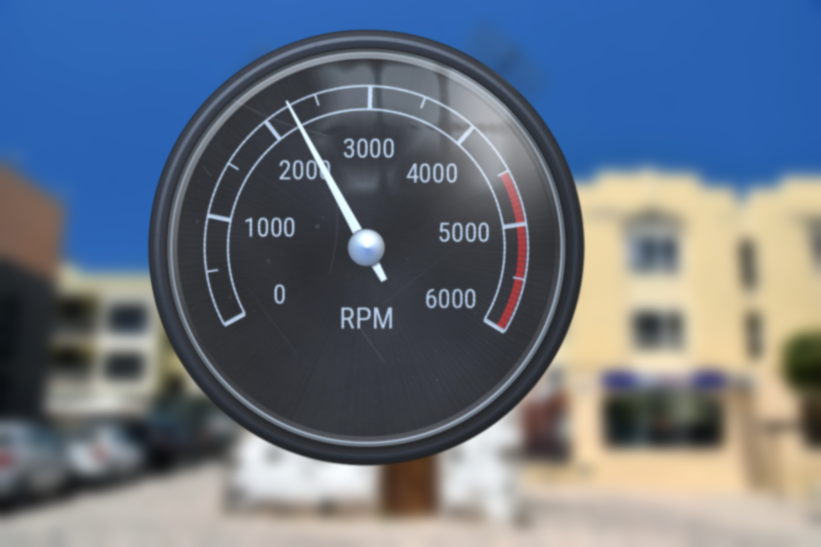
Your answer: 2250 rpm
